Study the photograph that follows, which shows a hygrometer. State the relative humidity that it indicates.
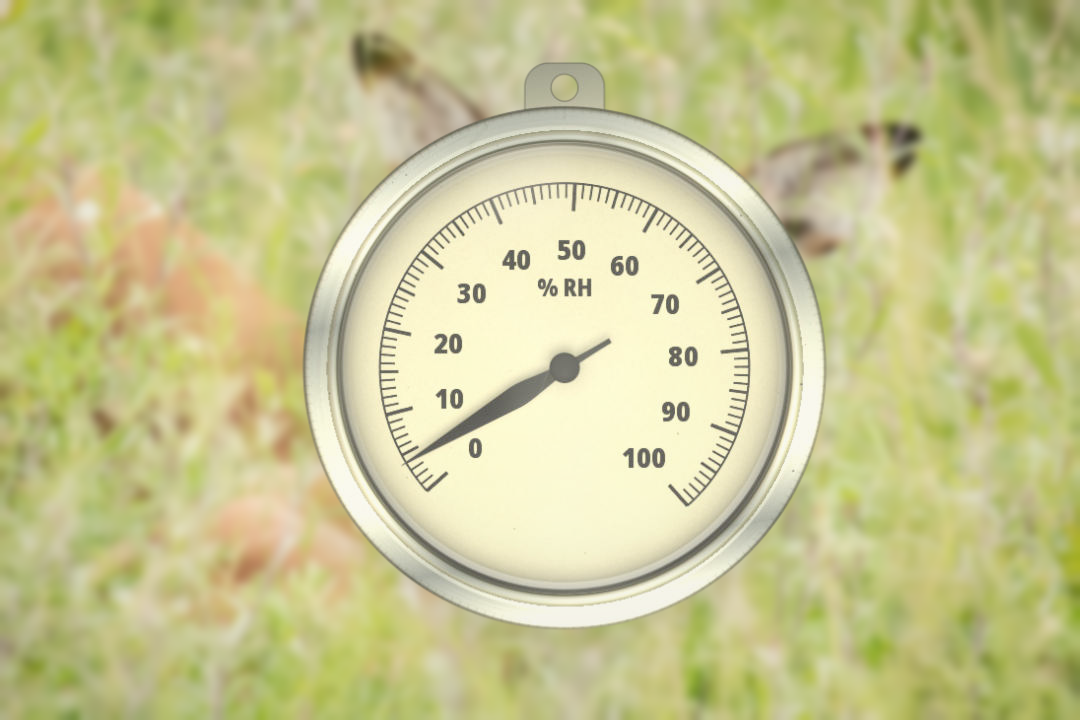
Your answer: 4 %
